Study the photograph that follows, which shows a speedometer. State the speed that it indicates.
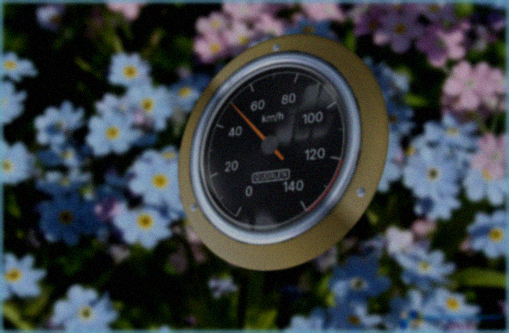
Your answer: 50 km/h
